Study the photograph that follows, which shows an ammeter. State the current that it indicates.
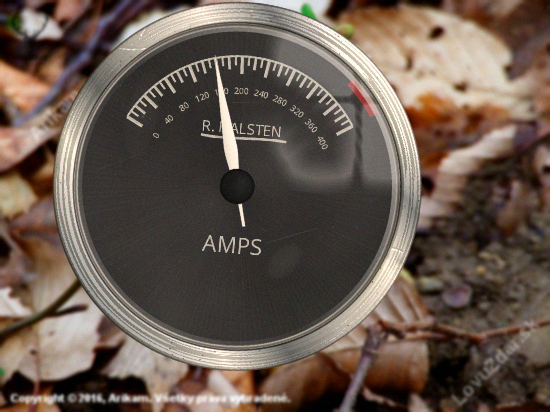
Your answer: 160 A
